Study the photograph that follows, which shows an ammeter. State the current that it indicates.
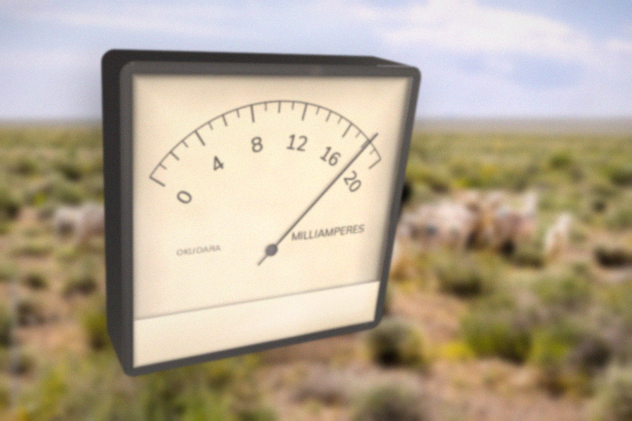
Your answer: 18 mA
